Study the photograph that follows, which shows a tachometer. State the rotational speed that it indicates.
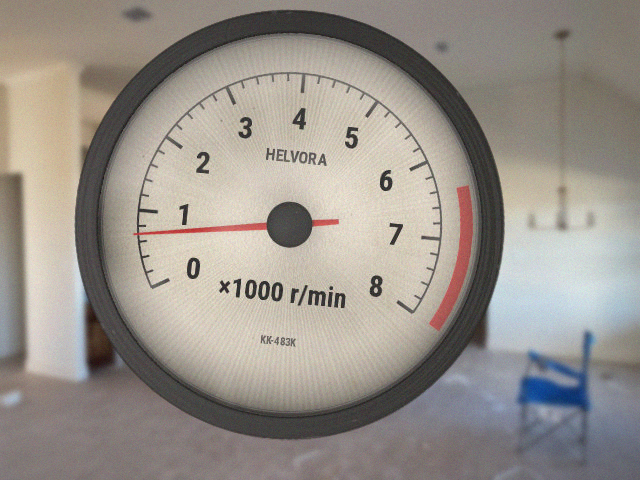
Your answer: 700 rpm
